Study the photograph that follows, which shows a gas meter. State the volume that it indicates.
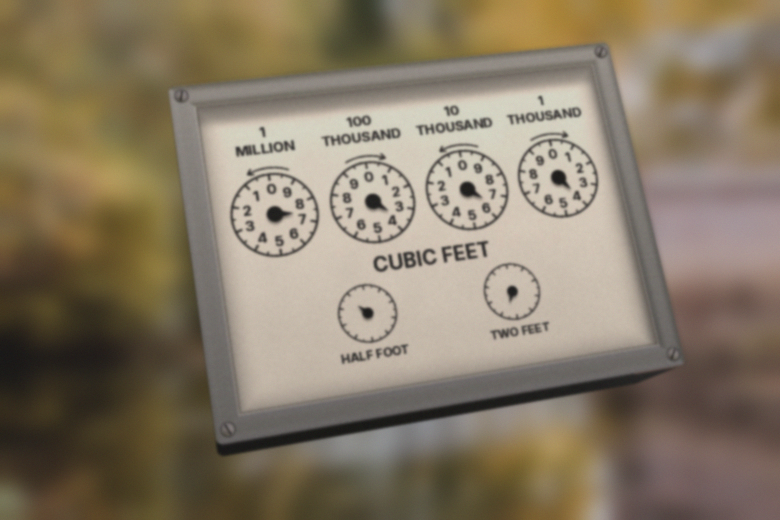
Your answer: 736400 ft³
